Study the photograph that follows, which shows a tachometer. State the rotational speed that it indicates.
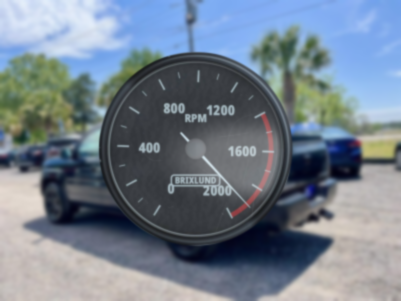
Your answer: 1900 rpm
